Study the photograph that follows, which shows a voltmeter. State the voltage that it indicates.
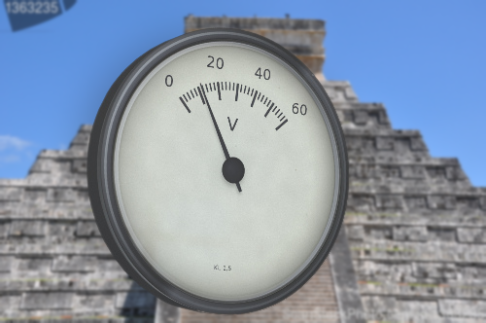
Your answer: 10 V
